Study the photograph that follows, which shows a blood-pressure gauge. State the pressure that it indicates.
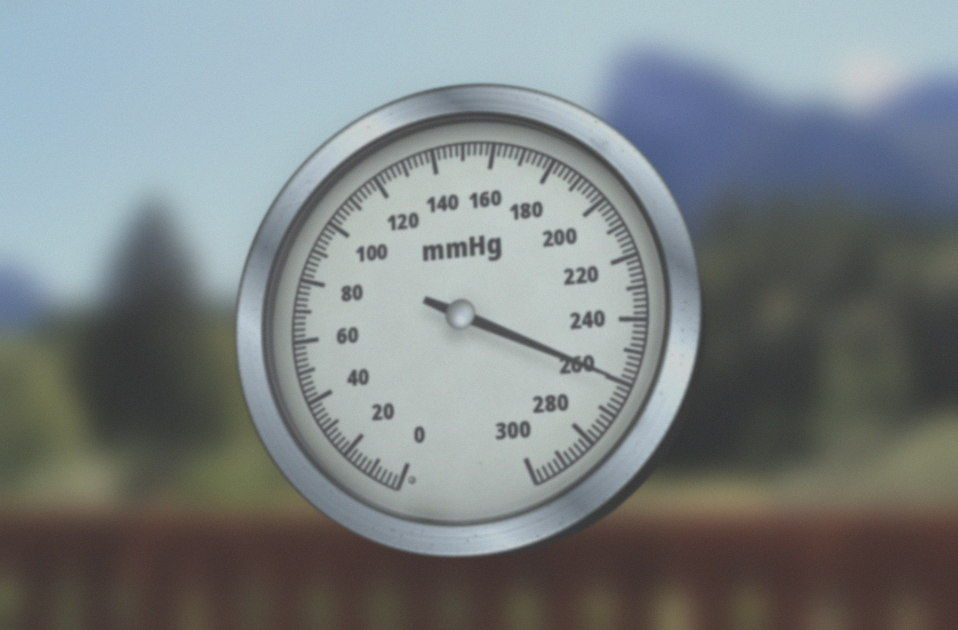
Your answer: 260 mmHg
